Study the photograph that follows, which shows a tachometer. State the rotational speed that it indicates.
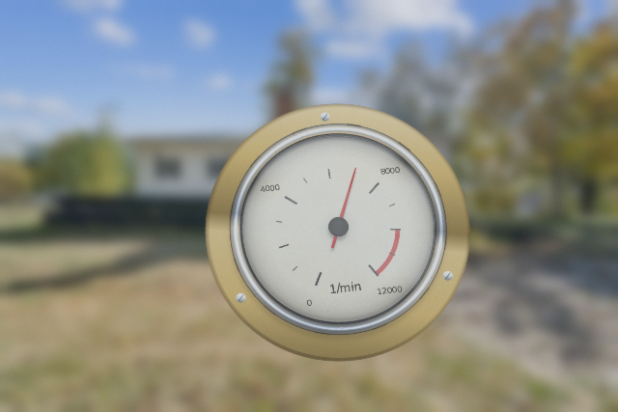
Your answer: 7000 rpm
